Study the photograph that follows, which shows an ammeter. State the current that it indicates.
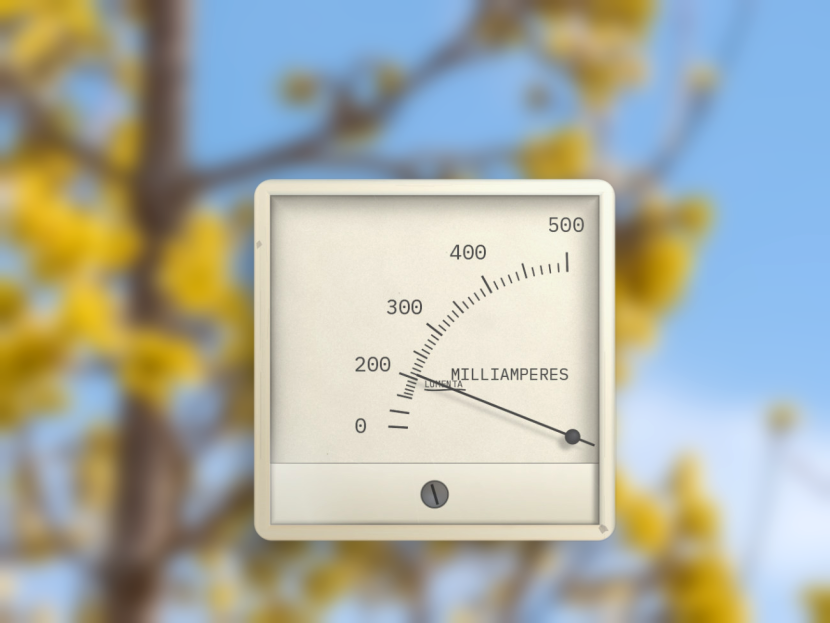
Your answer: 210 mA
